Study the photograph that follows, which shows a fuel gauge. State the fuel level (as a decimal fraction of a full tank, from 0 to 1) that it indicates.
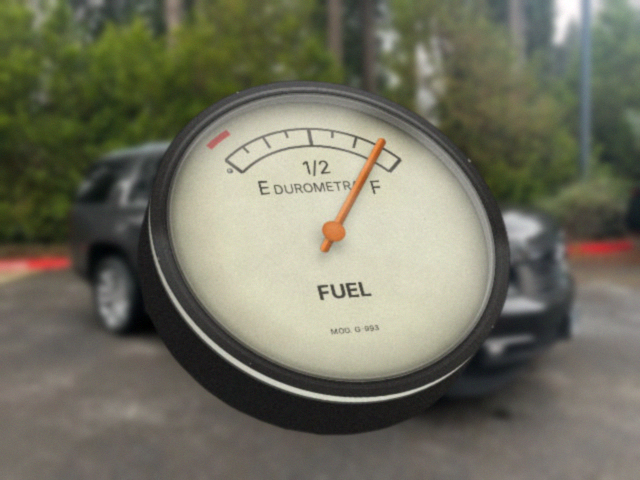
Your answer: 0.875
